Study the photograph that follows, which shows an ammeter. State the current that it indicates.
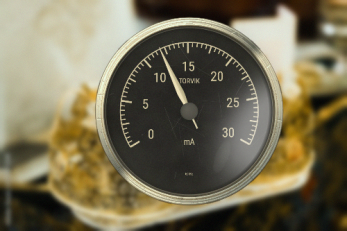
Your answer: 12 mA
